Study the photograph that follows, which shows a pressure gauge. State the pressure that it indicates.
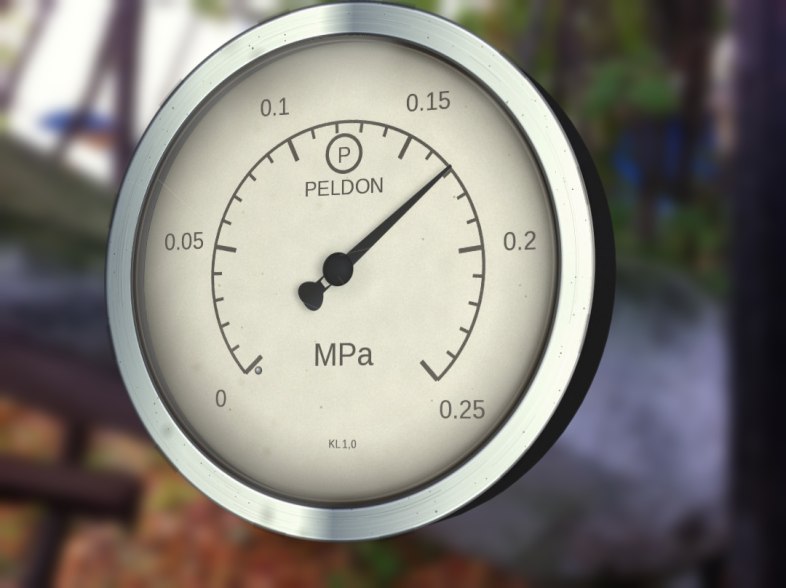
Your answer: 0.17 MPa
